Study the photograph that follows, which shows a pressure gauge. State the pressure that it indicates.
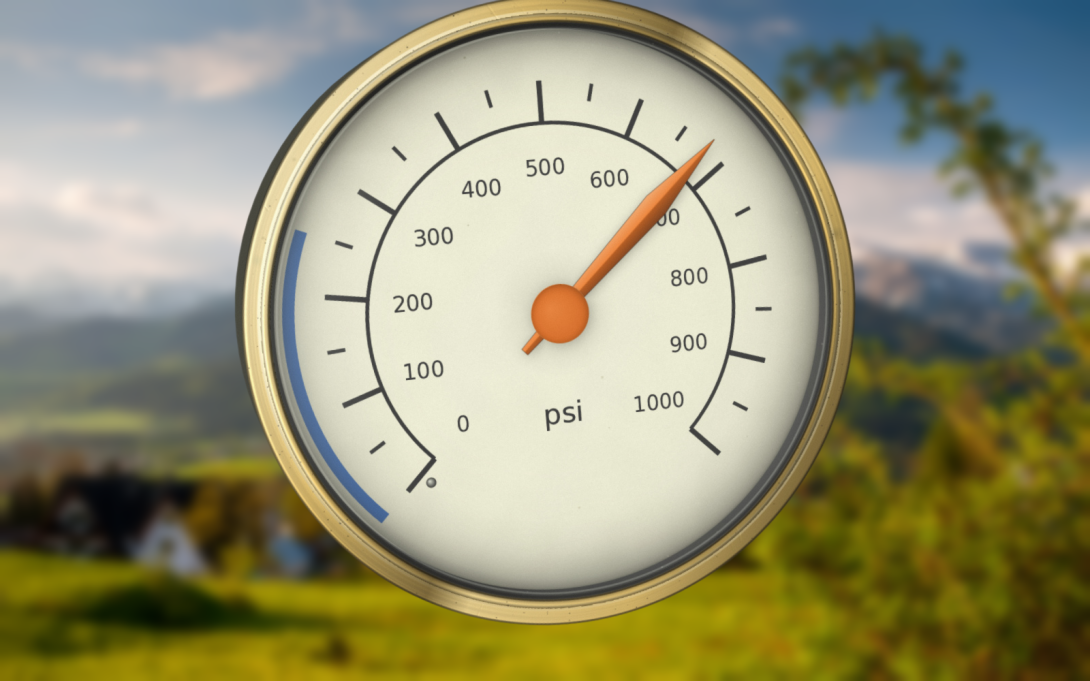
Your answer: 675 psi
